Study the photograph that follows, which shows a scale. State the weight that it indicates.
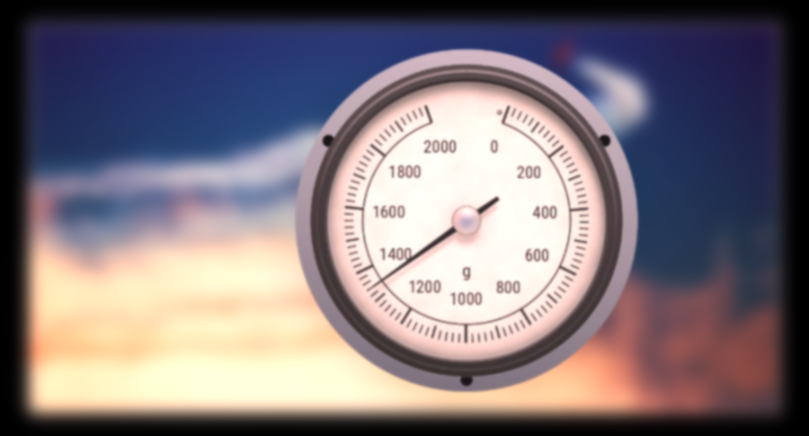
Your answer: 1340 g
